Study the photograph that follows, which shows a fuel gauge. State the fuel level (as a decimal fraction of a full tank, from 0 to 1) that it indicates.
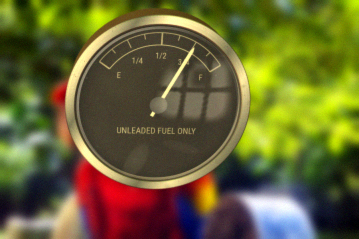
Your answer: 0.75
